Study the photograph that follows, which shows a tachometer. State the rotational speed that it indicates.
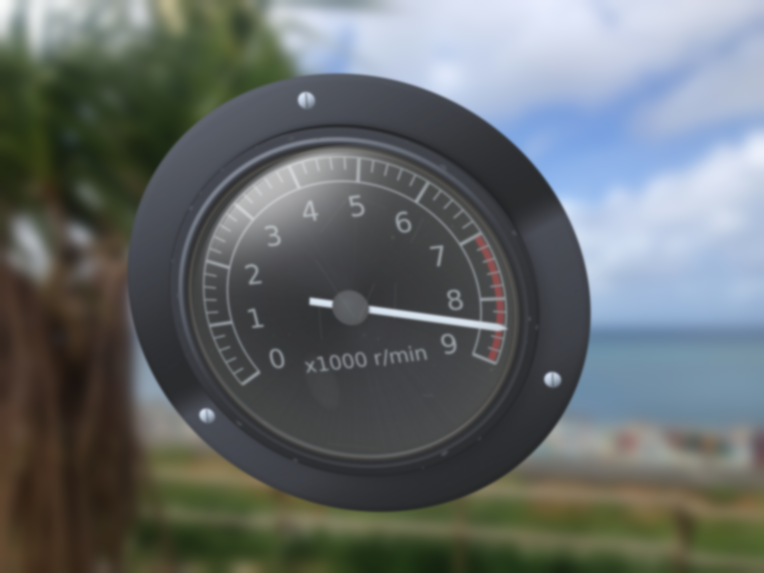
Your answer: 8400 rpm
